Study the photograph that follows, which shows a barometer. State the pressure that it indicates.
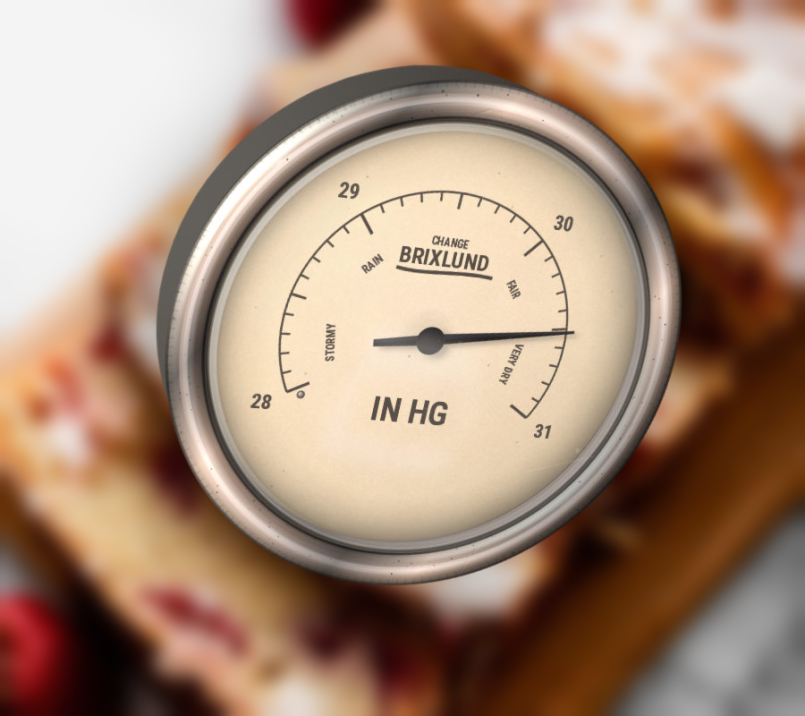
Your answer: 30.5 inHg
